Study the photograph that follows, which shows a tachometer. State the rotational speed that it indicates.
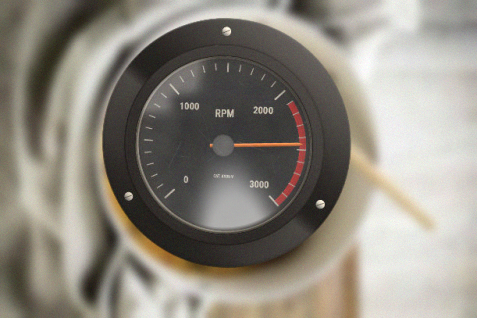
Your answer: 2450 rpm
